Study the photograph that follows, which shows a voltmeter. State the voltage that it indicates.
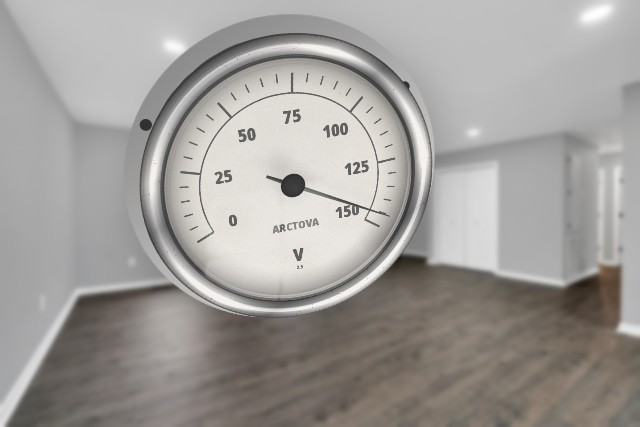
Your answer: 145 V
